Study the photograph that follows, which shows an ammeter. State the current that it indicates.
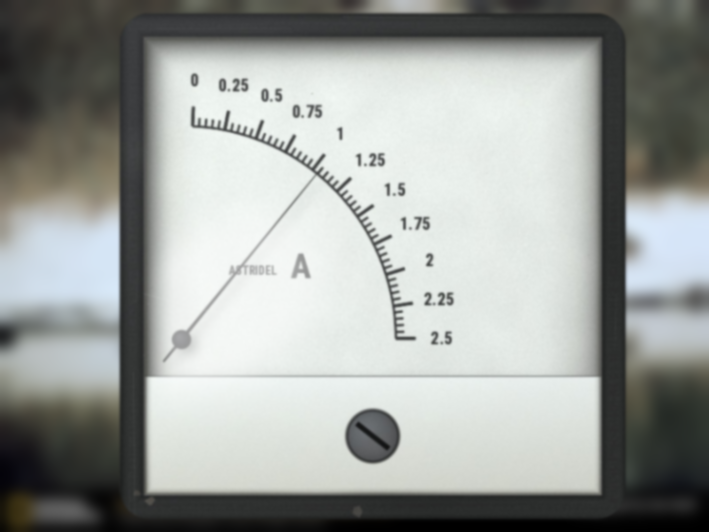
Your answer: 1.05 A
